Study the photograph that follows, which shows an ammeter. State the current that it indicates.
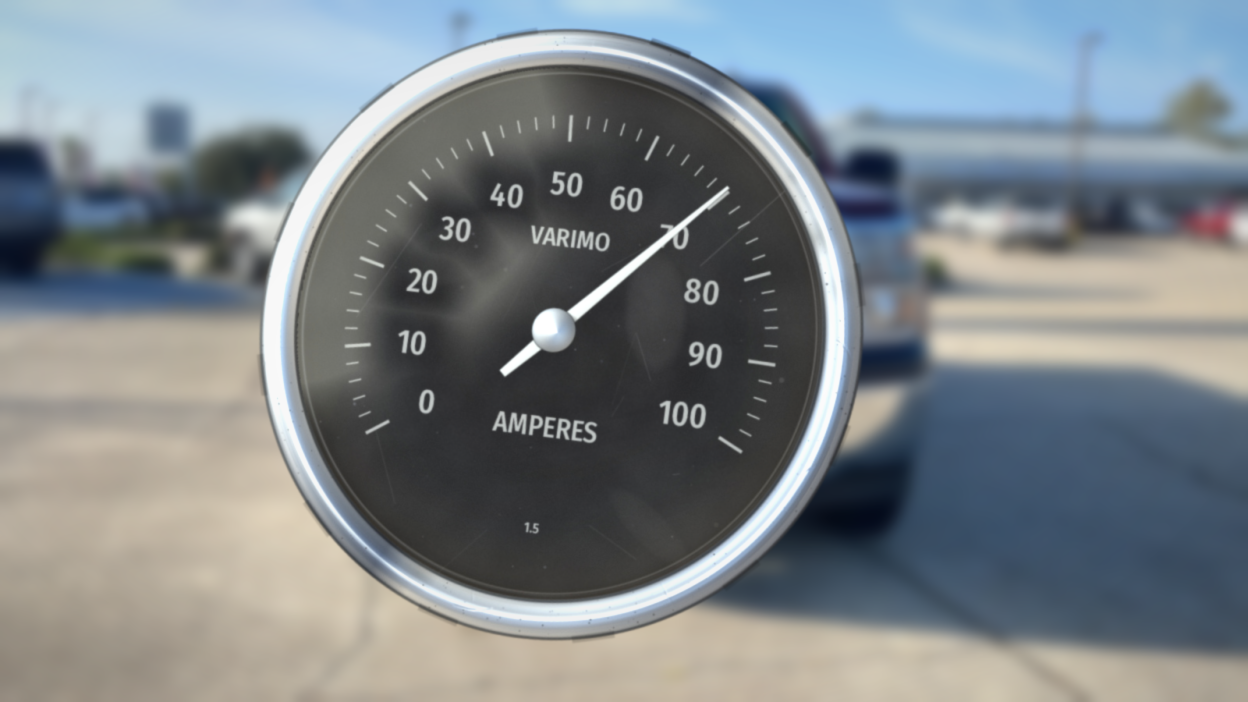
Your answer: 70 A
